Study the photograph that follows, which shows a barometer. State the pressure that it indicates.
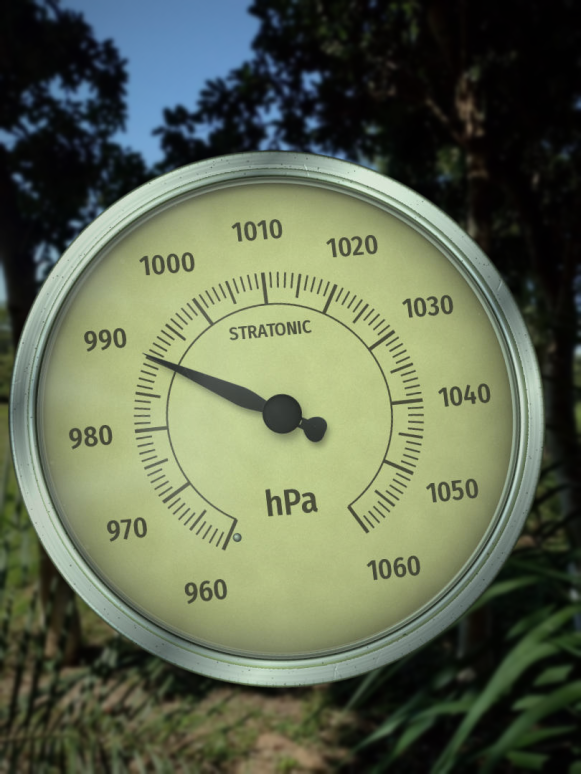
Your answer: 990 hPa
